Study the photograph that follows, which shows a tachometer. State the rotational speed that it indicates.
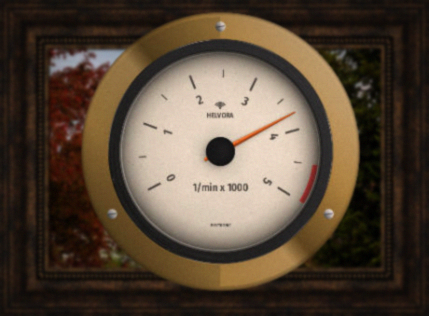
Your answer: 3750 rpm
